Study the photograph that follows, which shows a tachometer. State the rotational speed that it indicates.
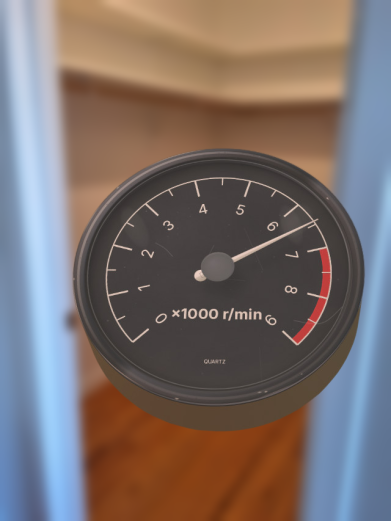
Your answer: 6500 rpm
